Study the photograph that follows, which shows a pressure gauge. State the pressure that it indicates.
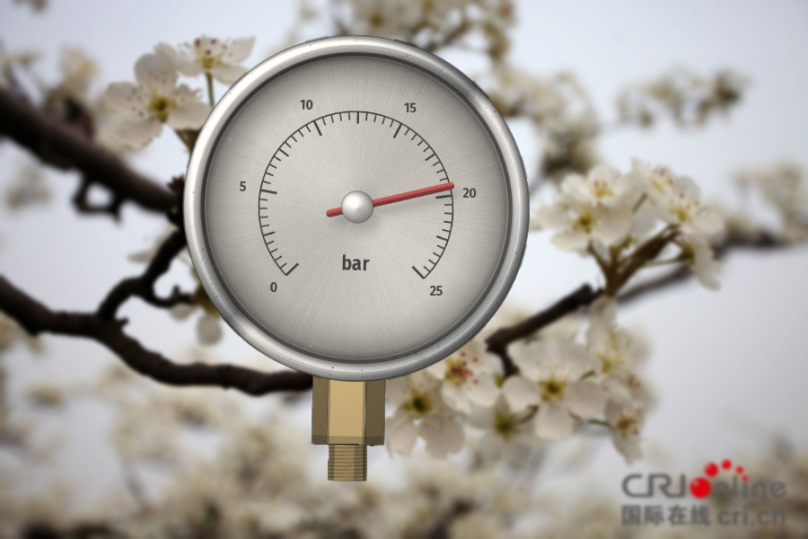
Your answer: 19.5 bar
